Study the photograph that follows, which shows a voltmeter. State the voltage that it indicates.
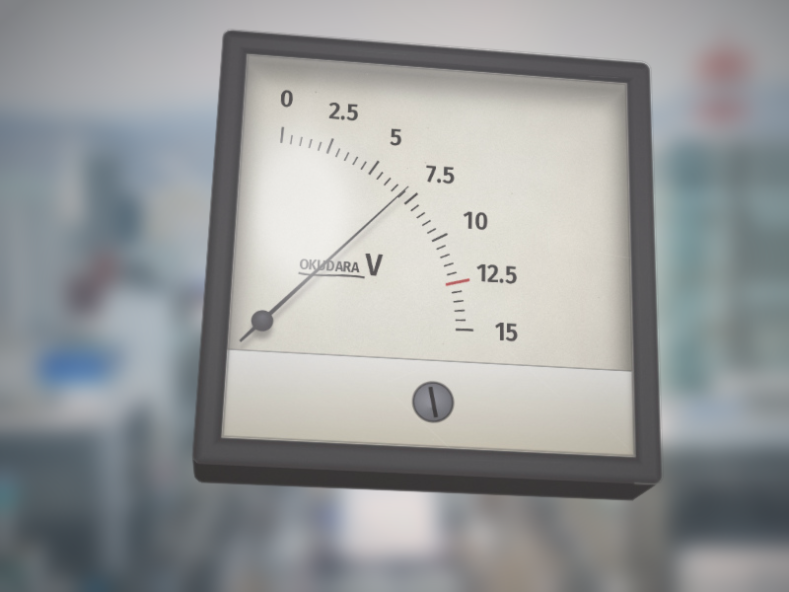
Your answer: 7 V
